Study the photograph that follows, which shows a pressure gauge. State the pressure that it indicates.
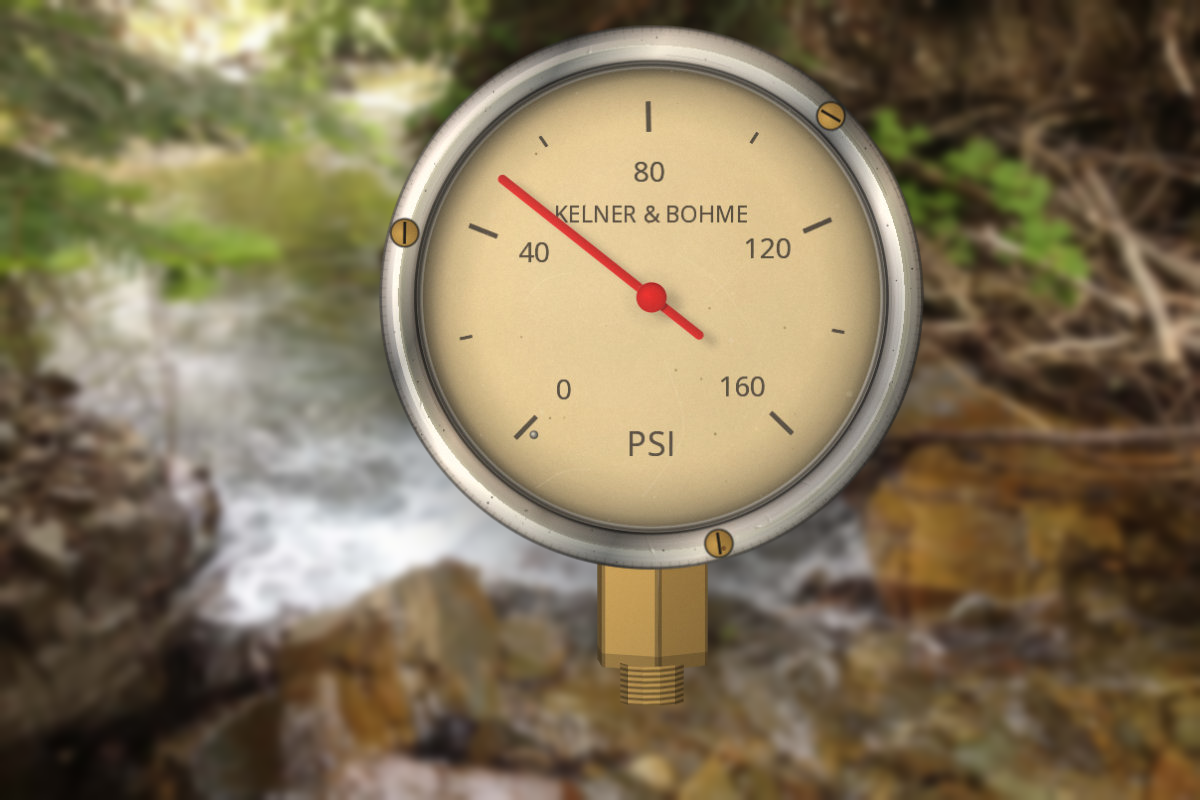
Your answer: 50 psi
